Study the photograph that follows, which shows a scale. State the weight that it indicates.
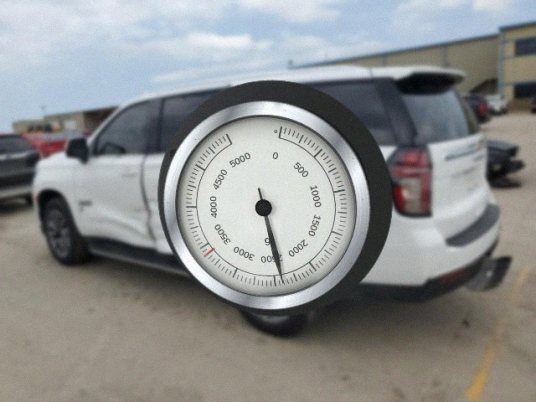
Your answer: 2400 g
